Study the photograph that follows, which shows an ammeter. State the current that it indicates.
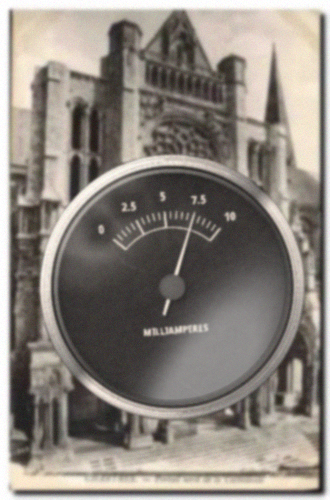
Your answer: 7.5 mA
